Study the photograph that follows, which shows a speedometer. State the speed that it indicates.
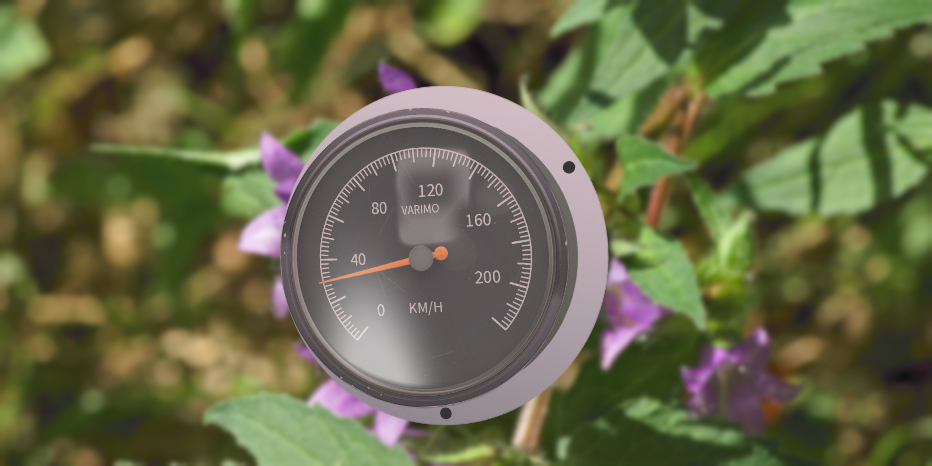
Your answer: 30 km/h
